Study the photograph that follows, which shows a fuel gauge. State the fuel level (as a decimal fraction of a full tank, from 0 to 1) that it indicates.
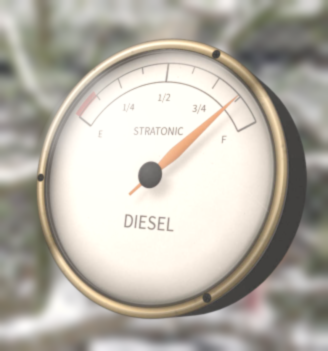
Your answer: 0.875
